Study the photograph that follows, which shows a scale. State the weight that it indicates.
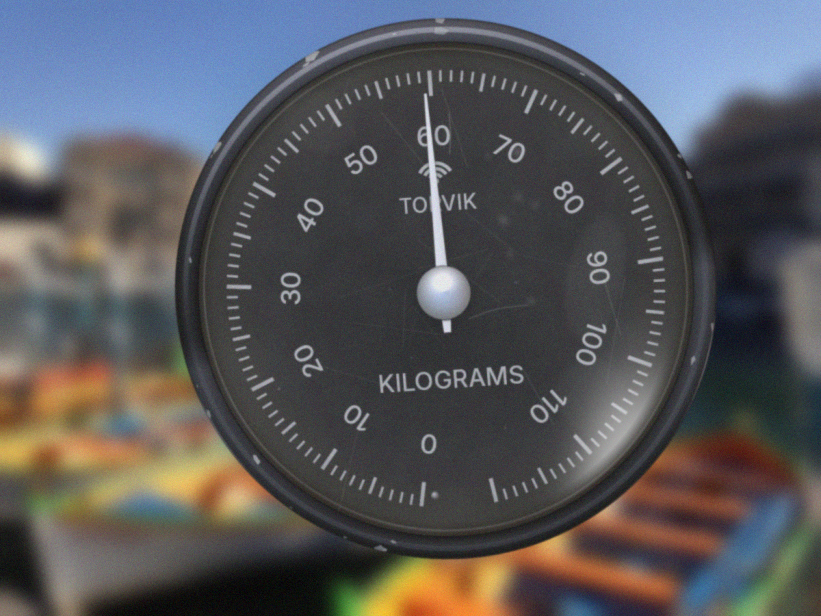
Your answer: 59.5 kg
